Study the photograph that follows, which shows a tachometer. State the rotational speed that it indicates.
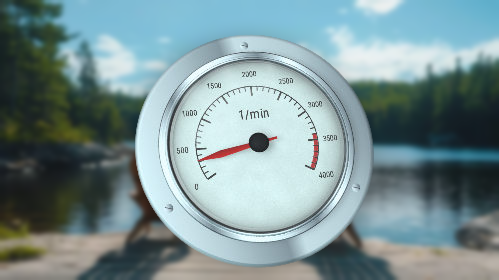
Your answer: 300 rpm
